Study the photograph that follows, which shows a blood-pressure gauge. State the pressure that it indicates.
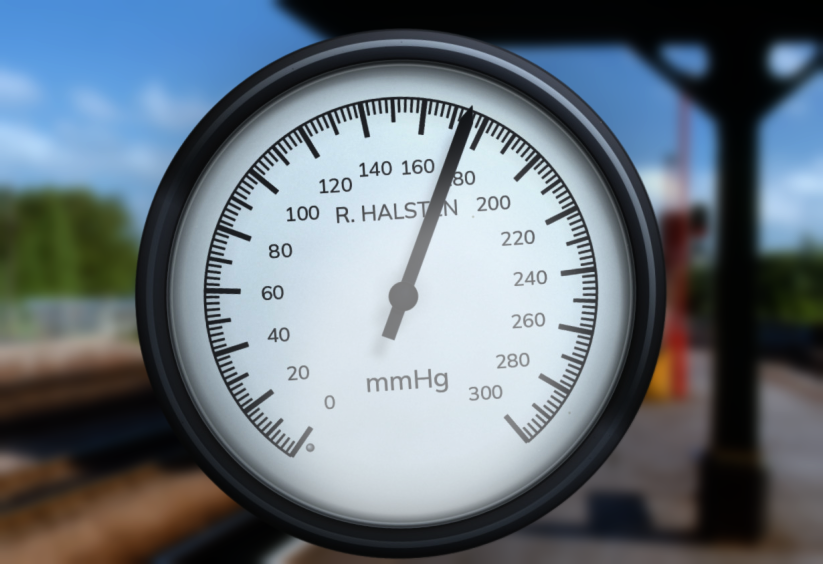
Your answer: 174 mmHg
